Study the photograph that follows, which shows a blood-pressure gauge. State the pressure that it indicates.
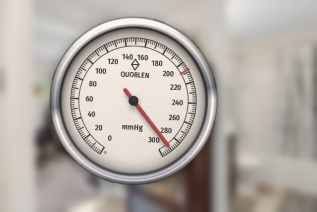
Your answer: 290 mmHg
